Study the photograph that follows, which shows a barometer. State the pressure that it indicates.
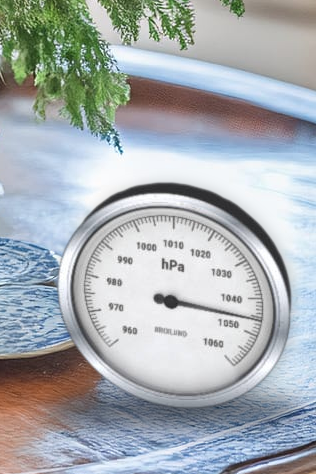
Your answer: 1045 hPa
